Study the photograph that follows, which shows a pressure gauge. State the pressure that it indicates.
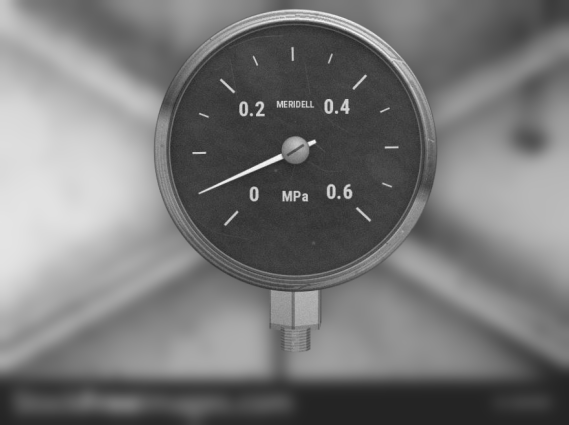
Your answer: 0.05 MPa
